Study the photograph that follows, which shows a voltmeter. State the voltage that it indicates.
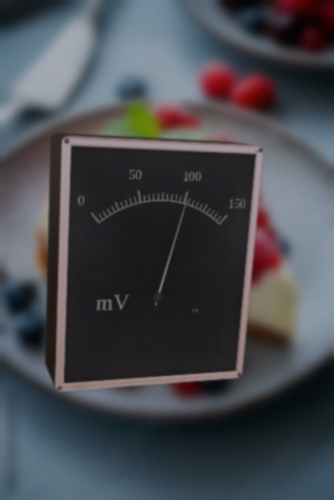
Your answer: 100 mV
